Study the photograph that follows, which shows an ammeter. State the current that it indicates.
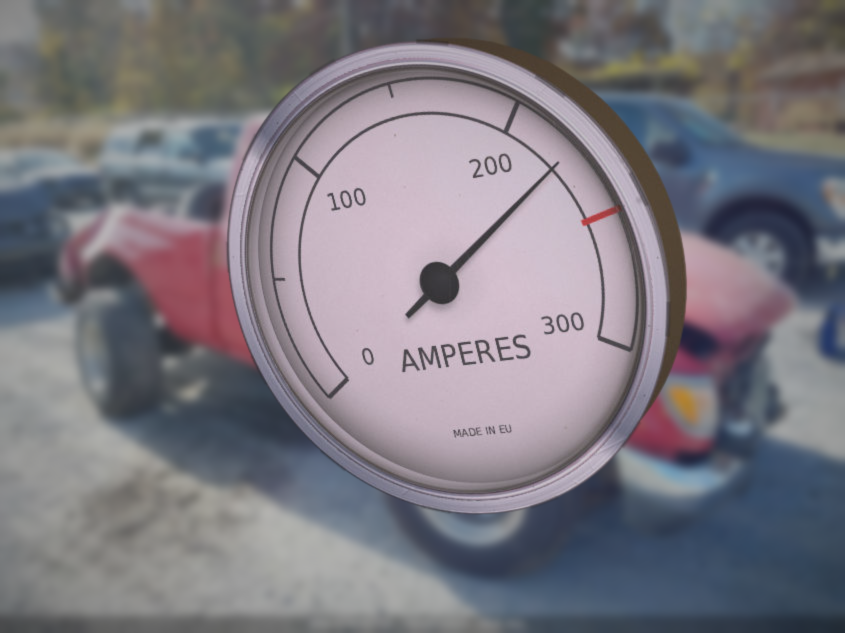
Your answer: 225 A
